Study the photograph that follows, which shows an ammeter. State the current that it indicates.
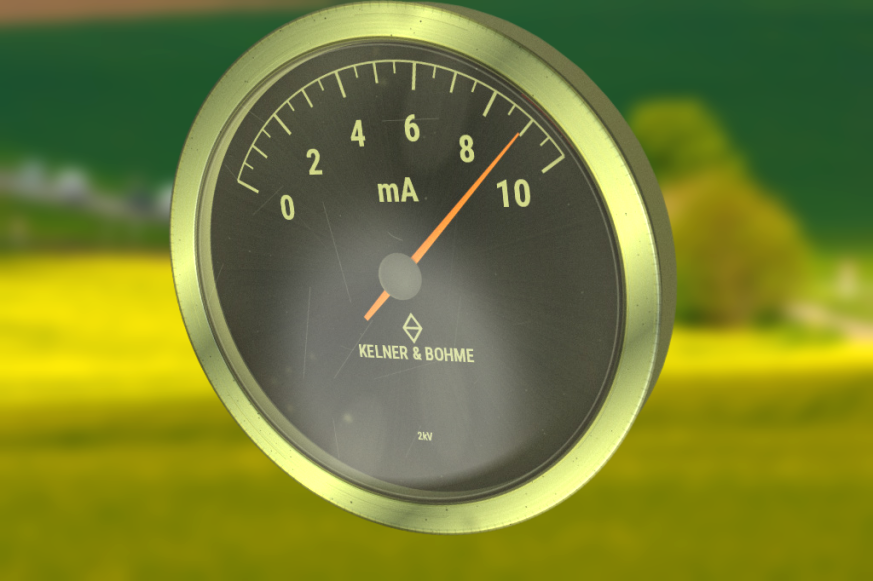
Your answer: 9 mA
